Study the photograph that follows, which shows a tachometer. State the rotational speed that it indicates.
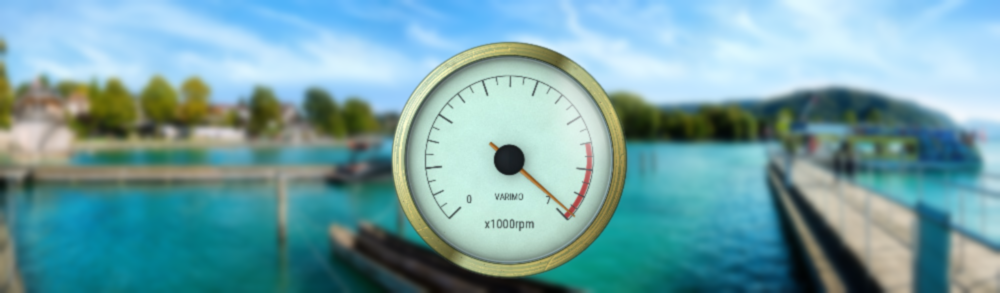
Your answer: 6875 rpm
